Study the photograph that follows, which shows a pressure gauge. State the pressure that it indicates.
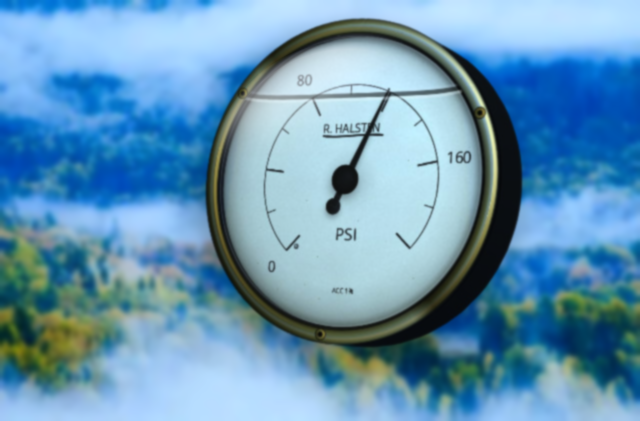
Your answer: 120 psi
